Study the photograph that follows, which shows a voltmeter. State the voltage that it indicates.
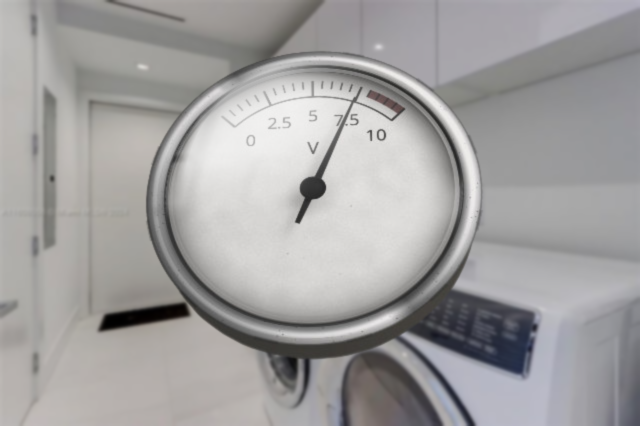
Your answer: 7.5 V
